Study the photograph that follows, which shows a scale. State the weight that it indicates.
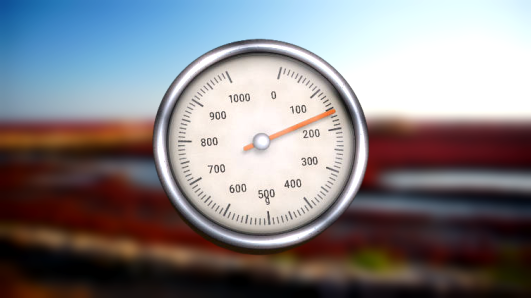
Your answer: 160 g
